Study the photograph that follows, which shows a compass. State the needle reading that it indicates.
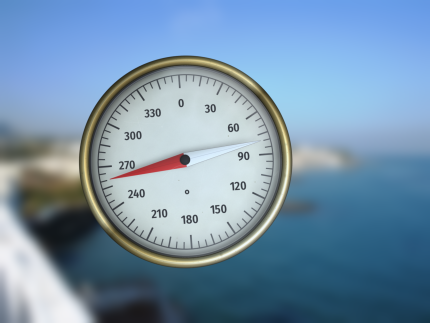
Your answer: 260 °
